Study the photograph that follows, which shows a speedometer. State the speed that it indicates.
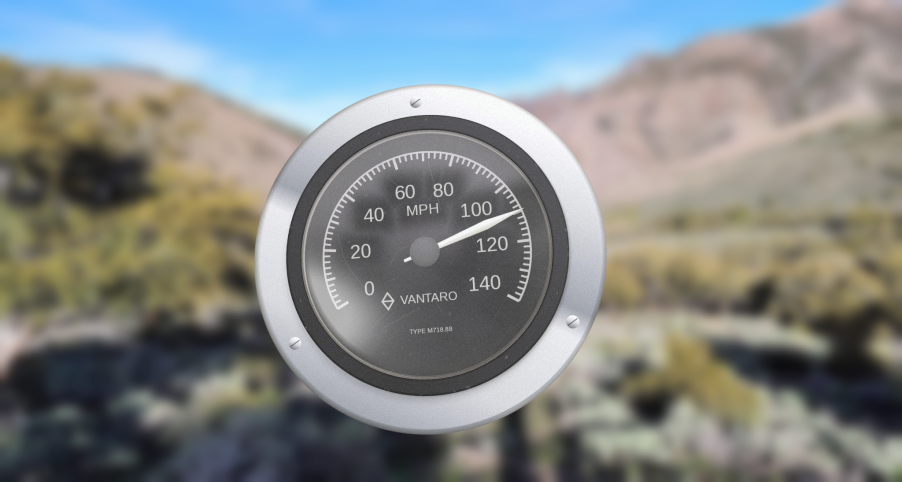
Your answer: 110 mph
